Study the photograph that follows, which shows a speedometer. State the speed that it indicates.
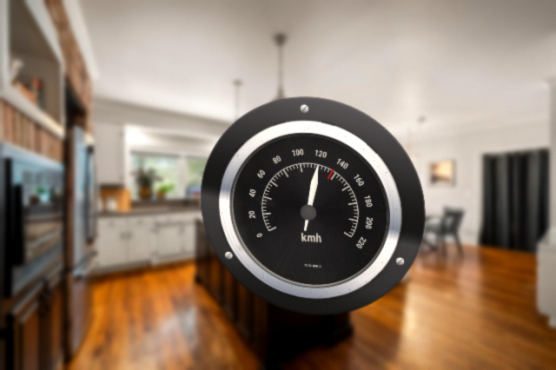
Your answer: 120 km/h
